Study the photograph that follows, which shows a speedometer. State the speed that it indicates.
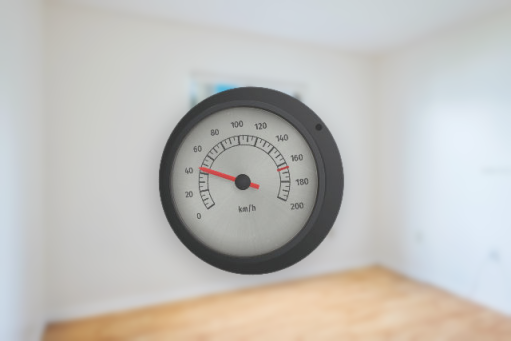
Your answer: 45 km/h
